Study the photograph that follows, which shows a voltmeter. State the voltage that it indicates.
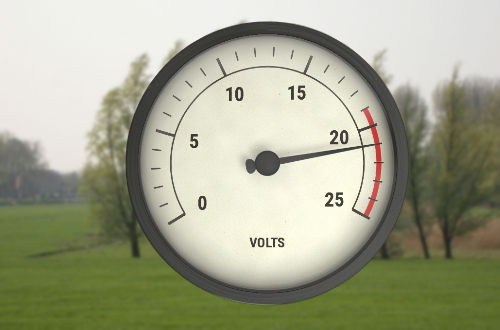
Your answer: 21 V
